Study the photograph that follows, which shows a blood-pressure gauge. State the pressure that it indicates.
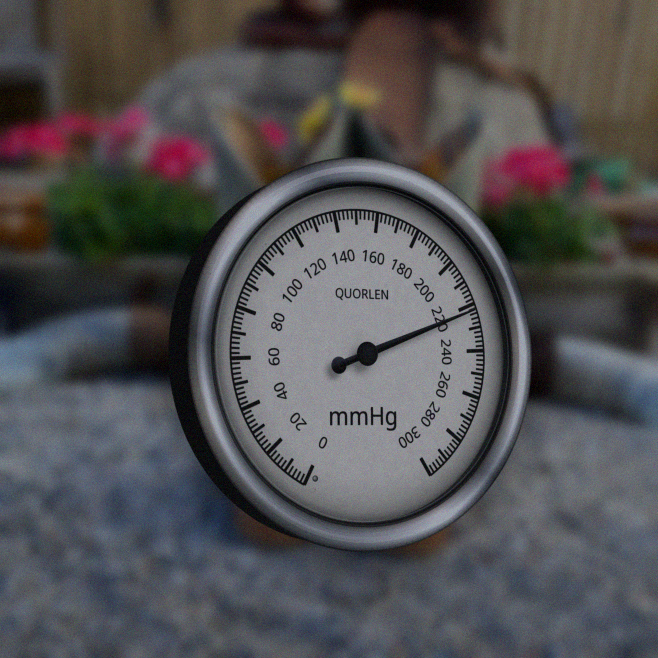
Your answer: 222 mmHg
